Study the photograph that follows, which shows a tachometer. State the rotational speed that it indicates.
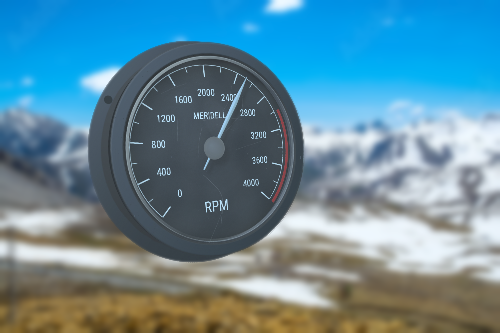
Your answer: 2500 rpm
